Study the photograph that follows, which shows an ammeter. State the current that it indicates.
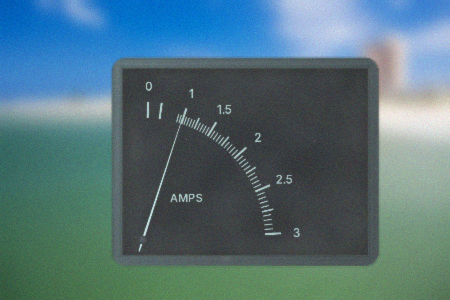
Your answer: 1 A
